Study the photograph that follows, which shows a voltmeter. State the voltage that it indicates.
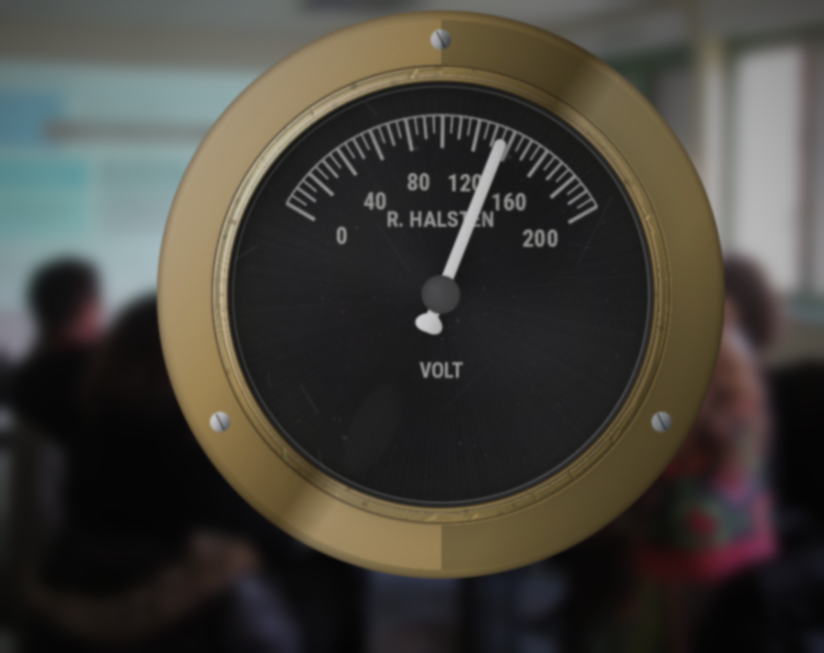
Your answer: 135 V
